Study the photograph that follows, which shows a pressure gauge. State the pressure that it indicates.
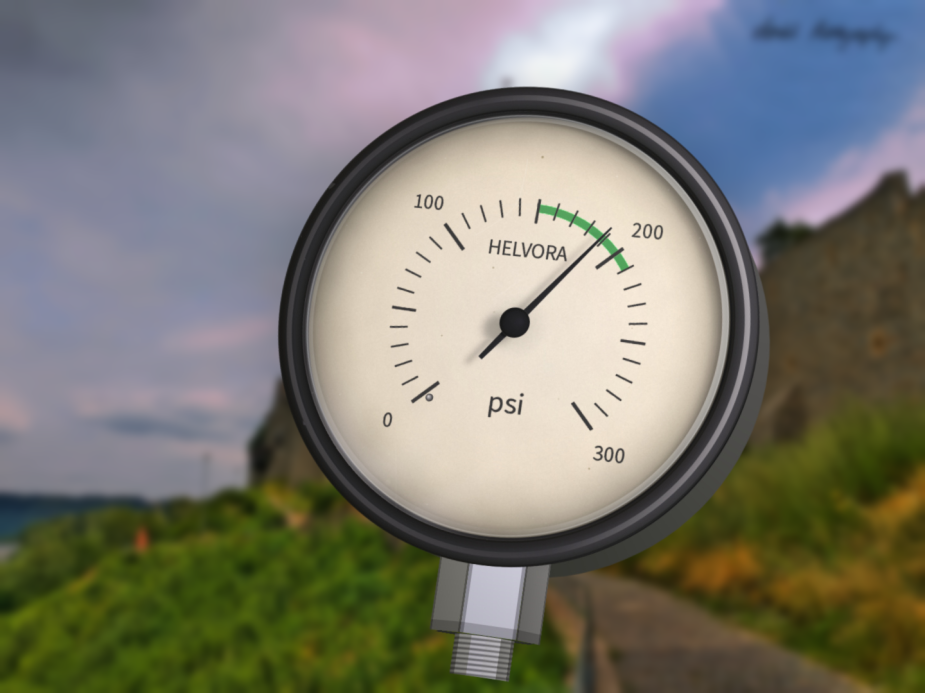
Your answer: 190 psi
